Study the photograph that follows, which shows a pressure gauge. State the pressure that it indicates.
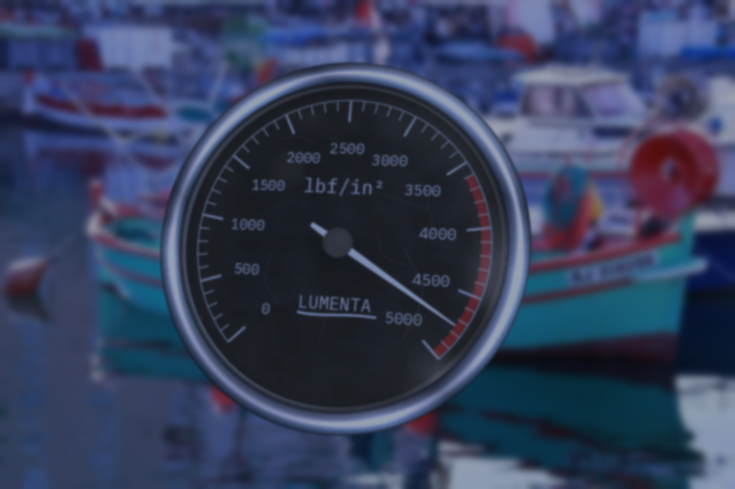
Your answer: 4750 psi
